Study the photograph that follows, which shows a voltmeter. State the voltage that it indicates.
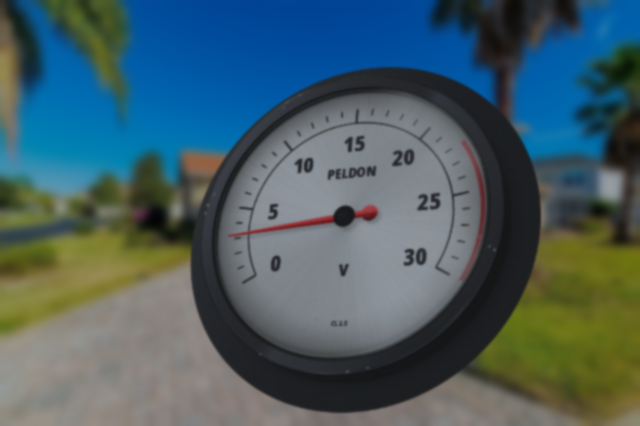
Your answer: 3 V
